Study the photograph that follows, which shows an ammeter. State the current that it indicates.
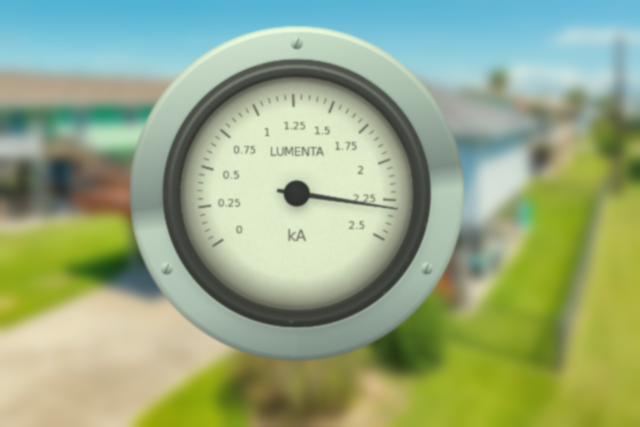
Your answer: 2.3 kA
